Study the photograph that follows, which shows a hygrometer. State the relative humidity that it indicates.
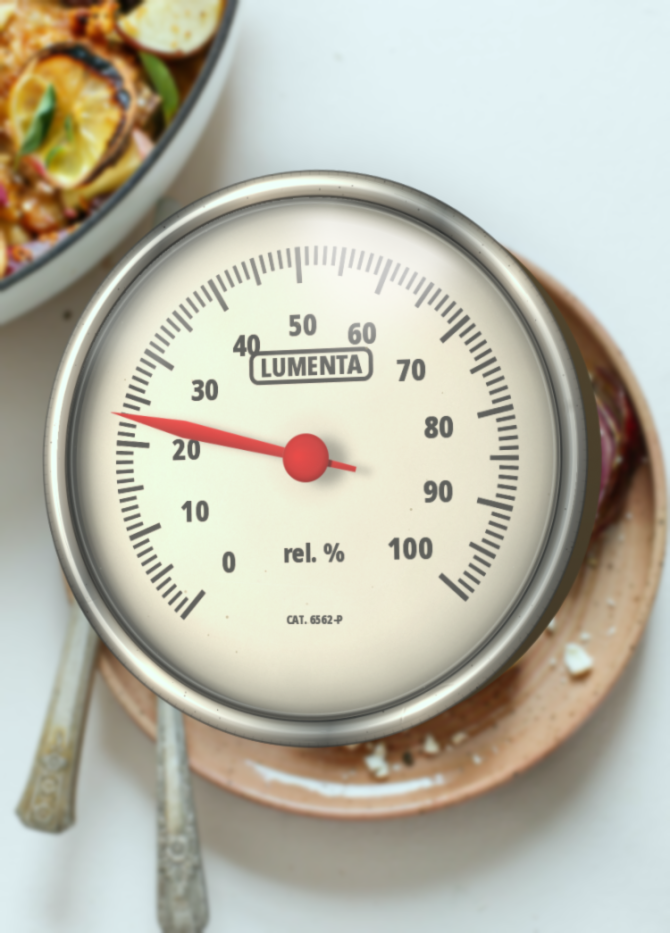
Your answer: 23 %
